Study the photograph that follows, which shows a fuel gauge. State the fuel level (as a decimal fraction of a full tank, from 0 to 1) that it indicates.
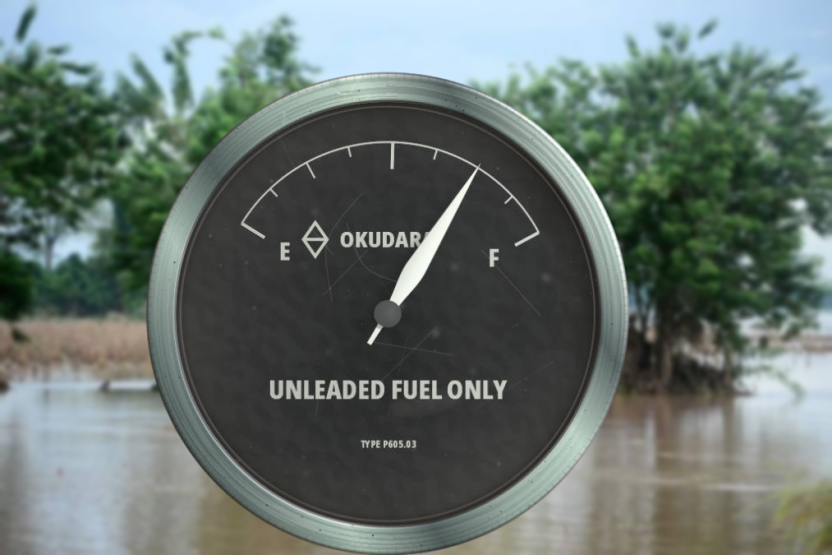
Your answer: 0.75
